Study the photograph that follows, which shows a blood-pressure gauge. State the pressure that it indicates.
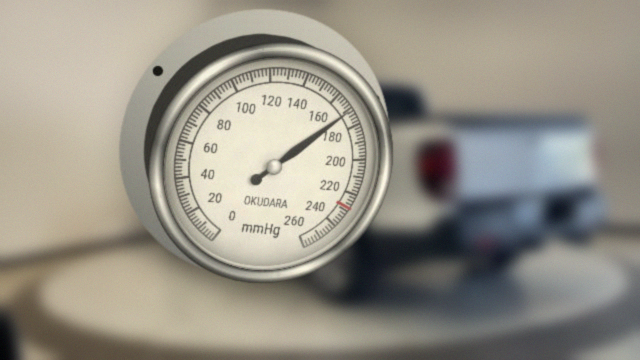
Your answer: 170 mmHg
